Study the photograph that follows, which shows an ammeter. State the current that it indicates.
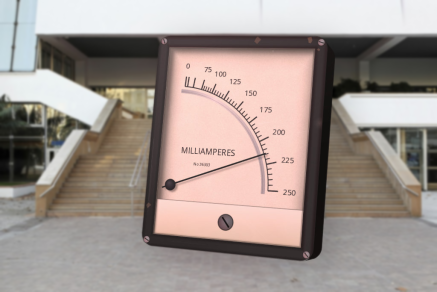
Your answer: 215 mA
